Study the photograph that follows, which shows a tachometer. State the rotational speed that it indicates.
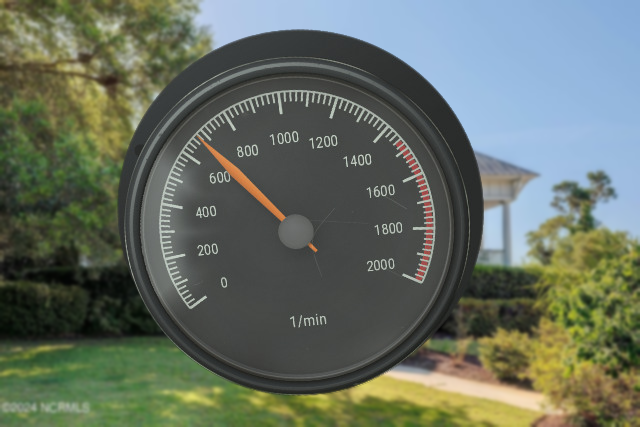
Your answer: 680 rpm
